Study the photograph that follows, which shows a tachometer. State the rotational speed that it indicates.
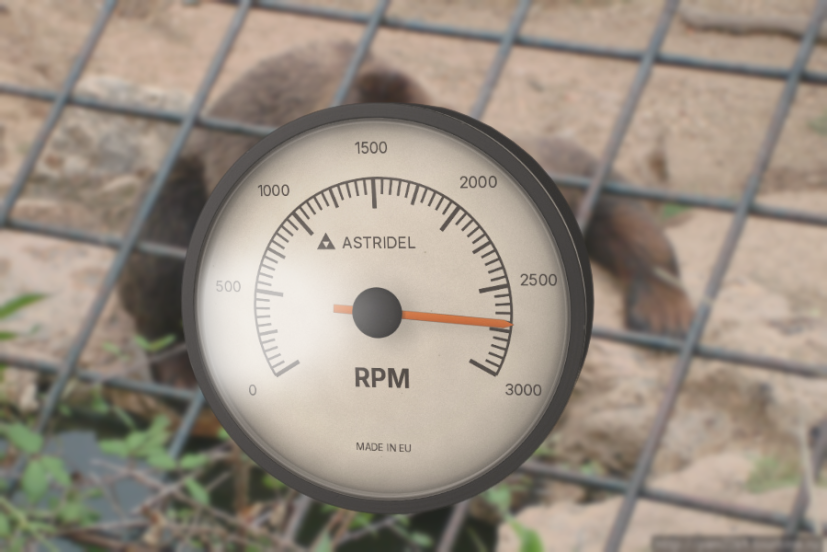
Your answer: 2700 rpm
